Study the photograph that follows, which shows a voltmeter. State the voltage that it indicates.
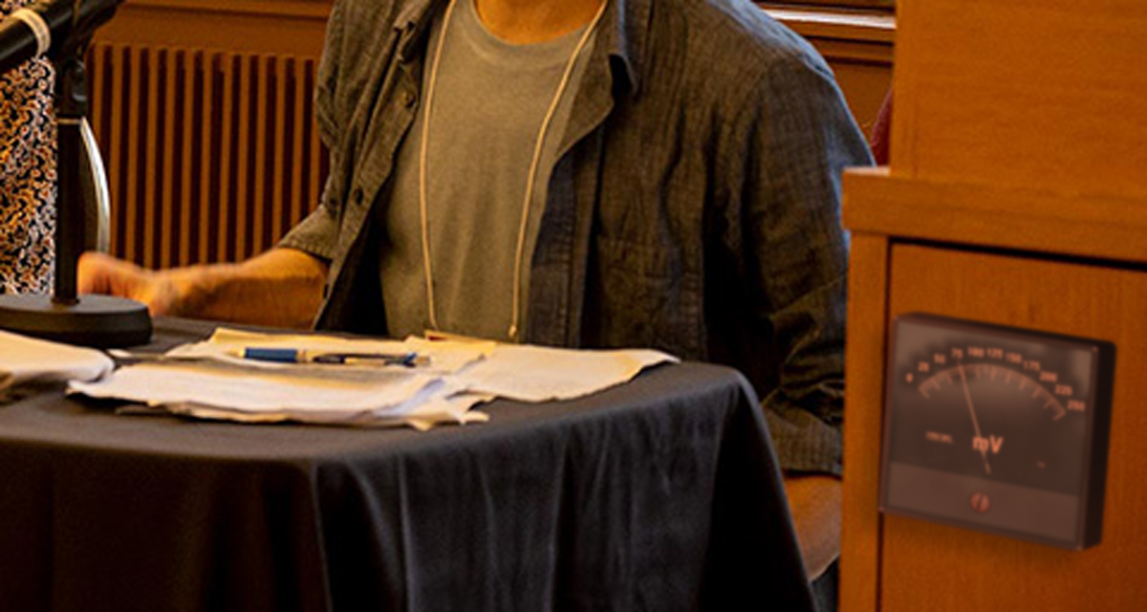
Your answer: 75 mV
